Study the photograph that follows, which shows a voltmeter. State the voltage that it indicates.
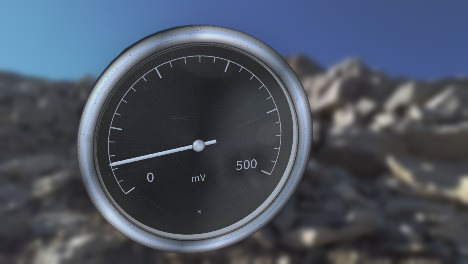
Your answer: 50 mV
